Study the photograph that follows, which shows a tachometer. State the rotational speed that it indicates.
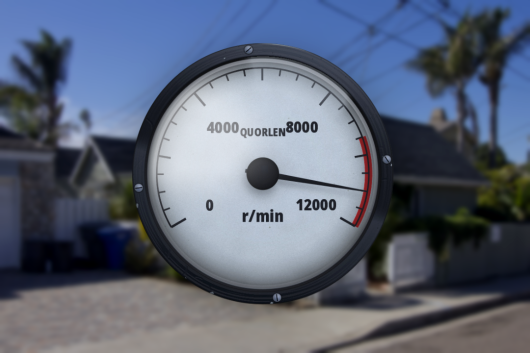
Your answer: 11000 rpm
